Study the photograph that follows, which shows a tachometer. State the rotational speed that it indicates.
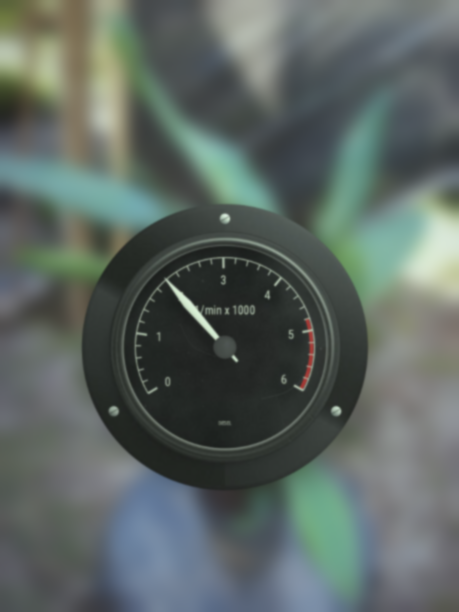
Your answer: 2000 rpm
